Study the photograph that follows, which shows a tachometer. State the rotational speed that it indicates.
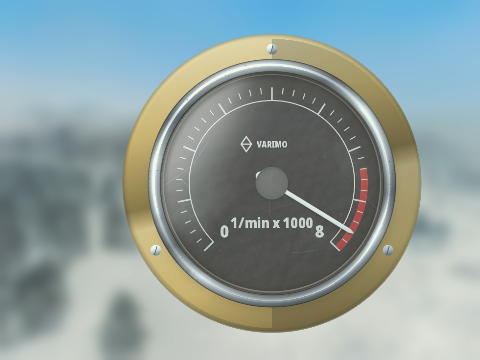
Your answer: 7600 rpm
